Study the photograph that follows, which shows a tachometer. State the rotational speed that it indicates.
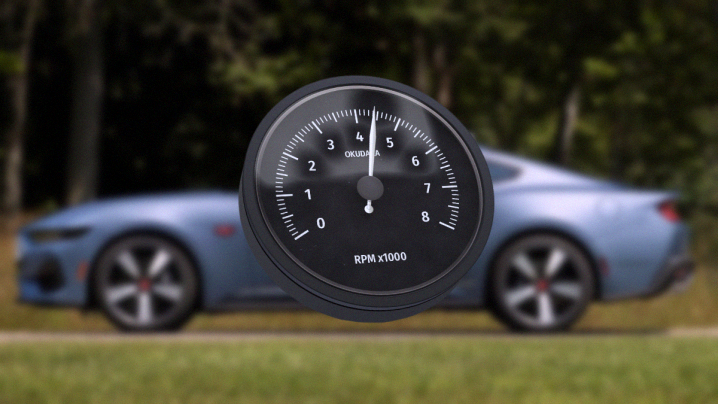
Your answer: 4400 rpm
